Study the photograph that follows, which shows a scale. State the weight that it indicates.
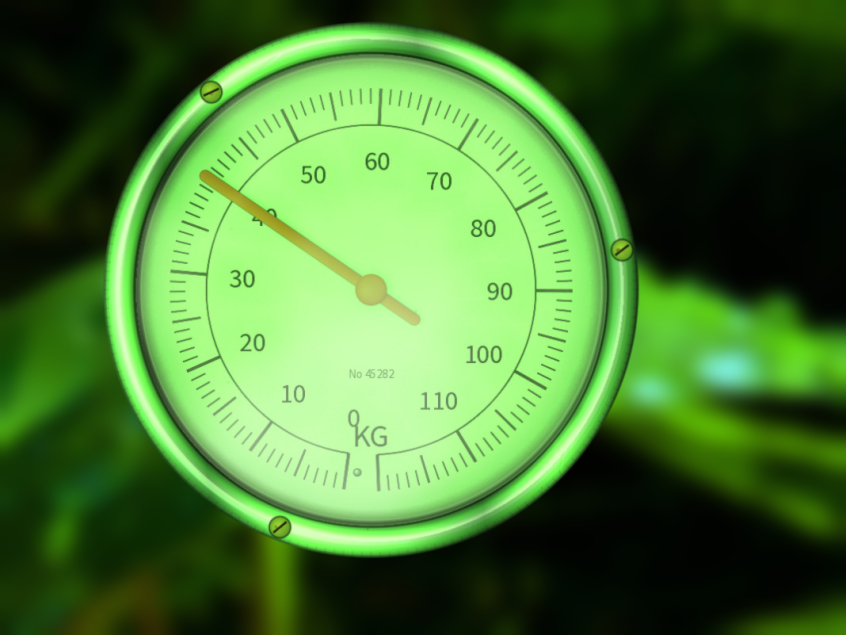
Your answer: 40 kg
